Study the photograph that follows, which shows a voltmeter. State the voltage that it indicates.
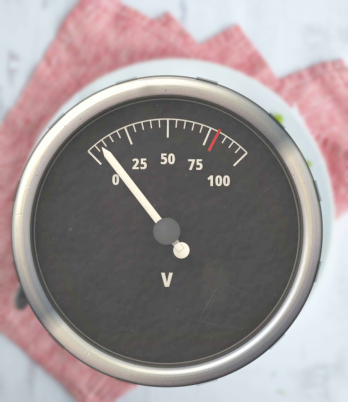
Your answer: 7.5 V
